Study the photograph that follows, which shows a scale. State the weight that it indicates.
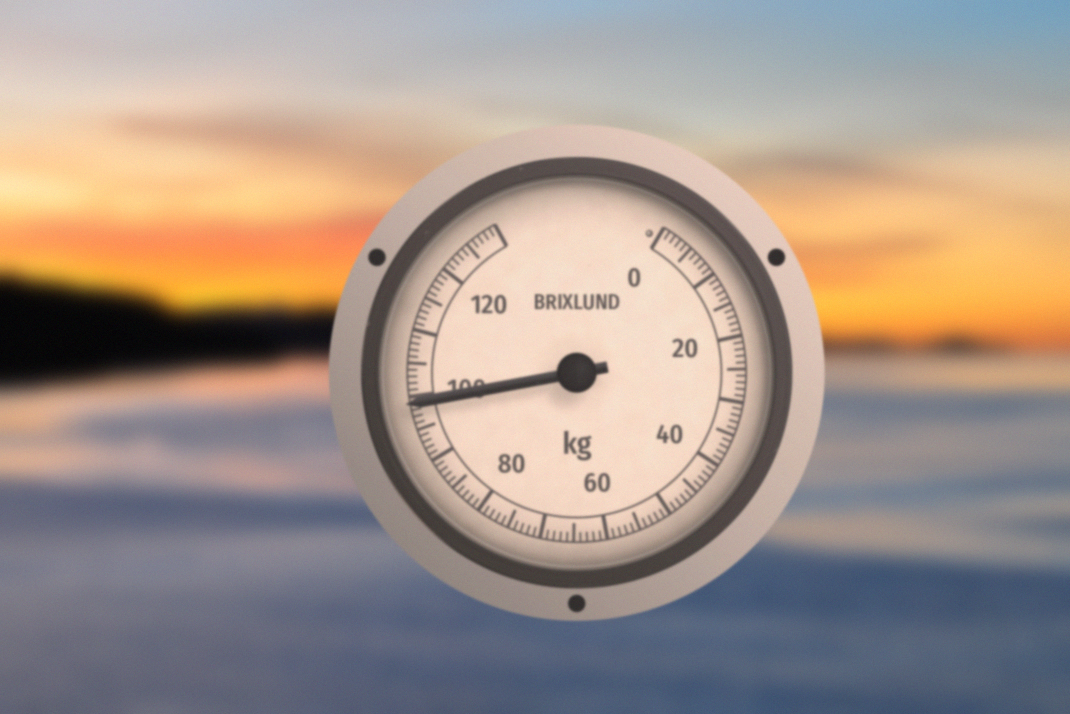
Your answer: 99 kg
